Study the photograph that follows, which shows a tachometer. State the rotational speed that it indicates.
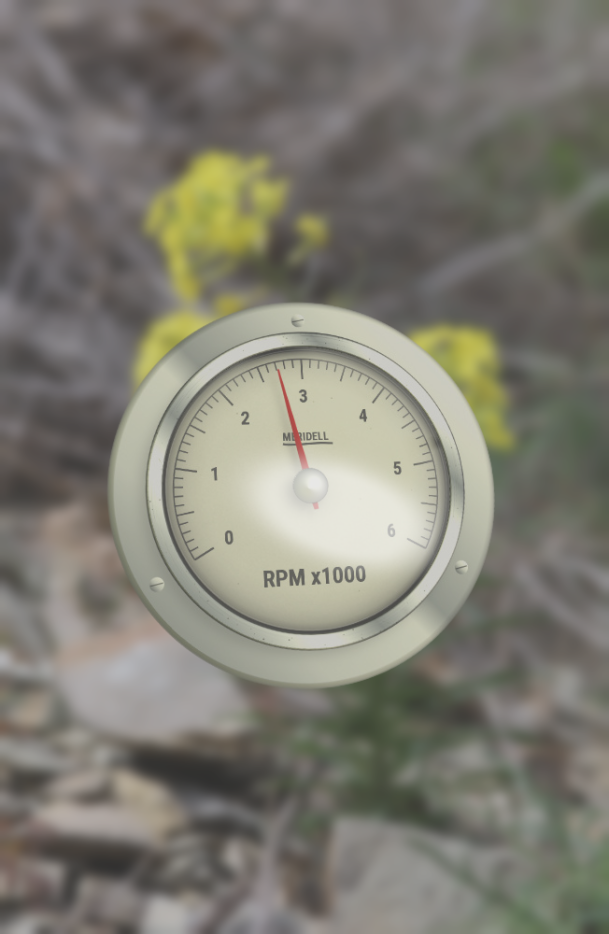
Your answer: 2700 rpm
